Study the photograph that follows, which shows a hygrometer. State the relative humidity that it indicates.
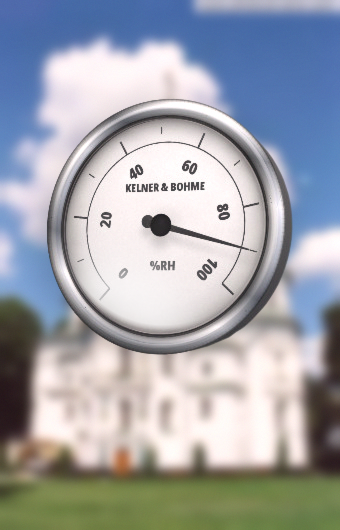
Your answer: 90 %
